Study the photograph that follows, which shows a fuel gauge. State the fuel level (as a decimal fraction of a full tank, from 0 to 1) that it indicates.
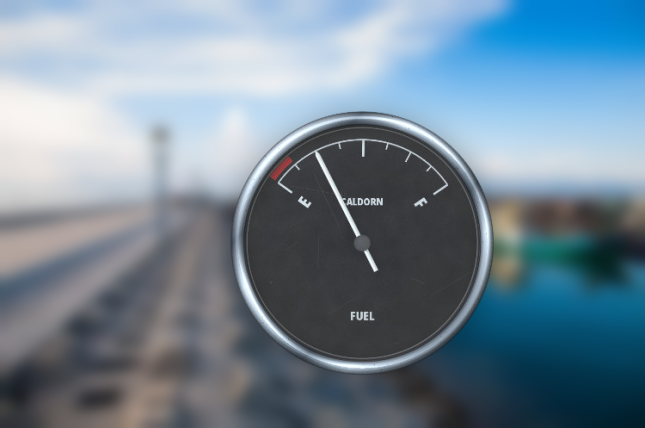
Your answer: 0.25
